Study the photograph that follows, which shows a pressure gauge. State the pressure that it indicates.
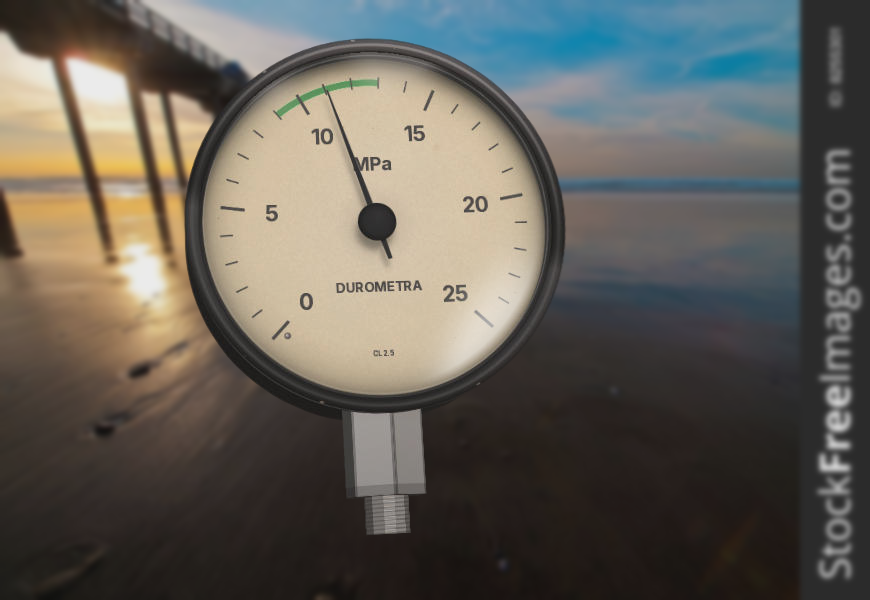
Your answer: 11 MPa
